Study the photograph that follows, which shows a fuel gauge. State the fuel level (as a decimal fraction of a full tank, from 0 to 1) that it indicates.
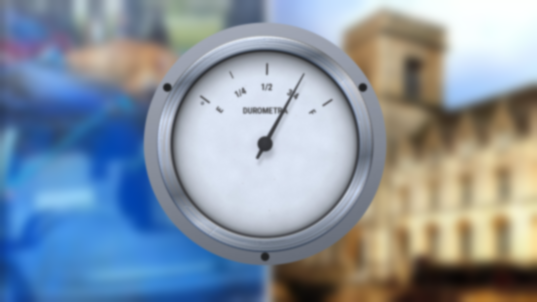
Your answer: 0.75
